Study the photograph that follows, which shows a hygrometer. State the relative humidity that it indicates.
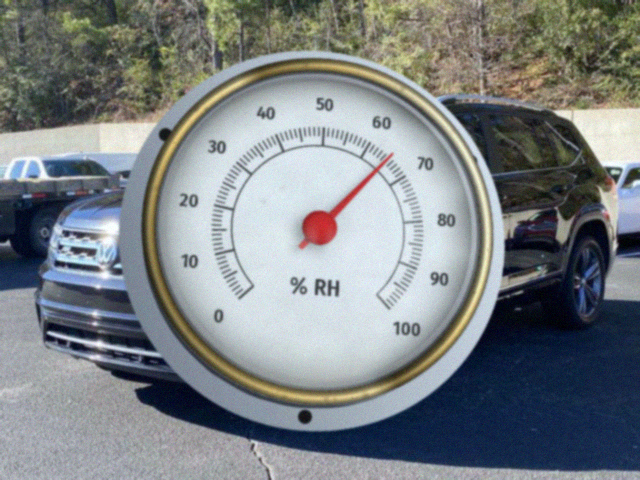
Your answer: 65 %
